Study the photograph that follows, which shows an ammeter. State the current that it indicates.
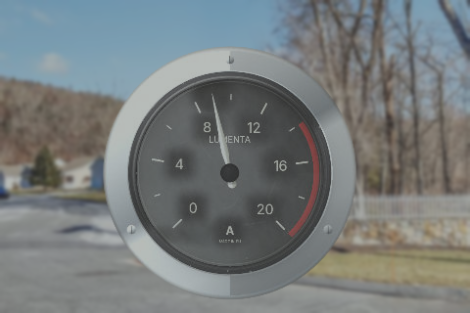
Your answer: 9 A
